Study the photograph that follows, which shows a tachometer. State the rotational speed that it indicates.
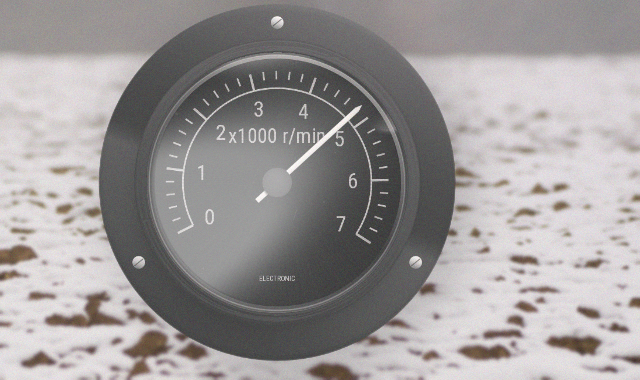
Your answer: 4800 rpm
